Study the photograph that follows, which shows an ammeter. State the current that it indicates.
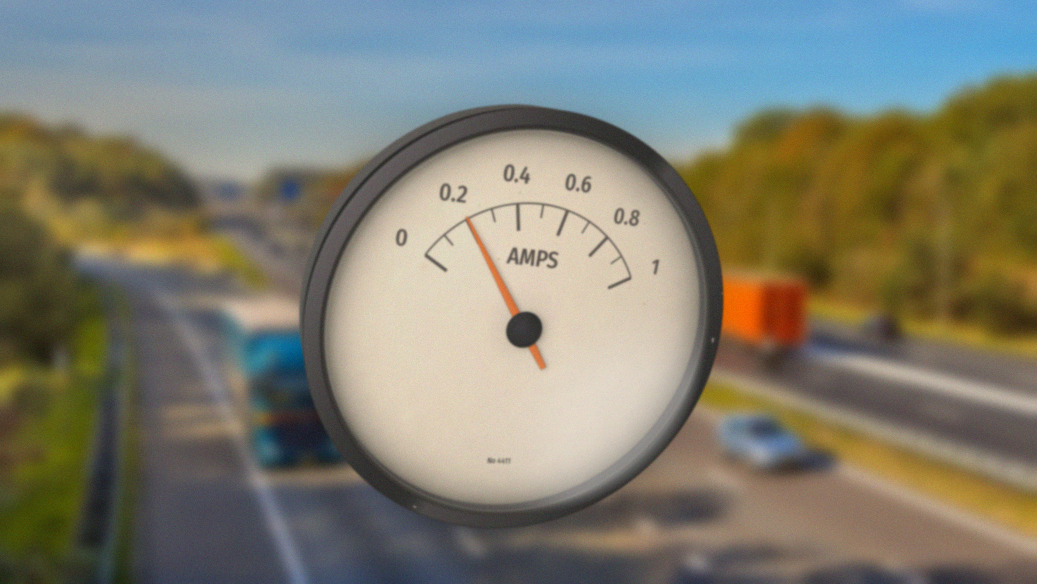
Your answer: 0.2 A
